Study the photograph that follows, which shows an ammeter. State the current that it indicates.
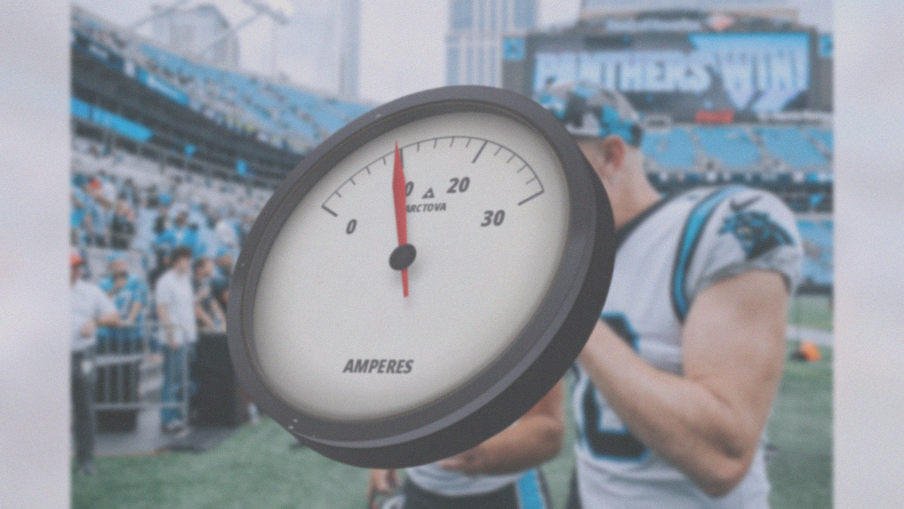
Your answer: 10 A
